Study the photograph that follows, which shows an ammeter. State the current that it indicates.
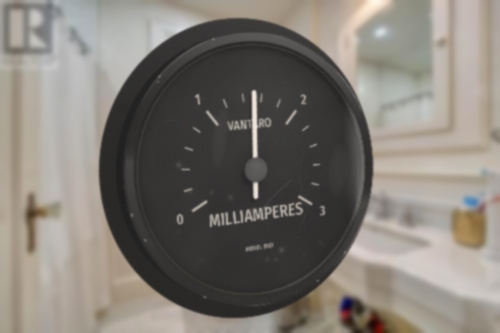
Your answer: 1.5 mA
